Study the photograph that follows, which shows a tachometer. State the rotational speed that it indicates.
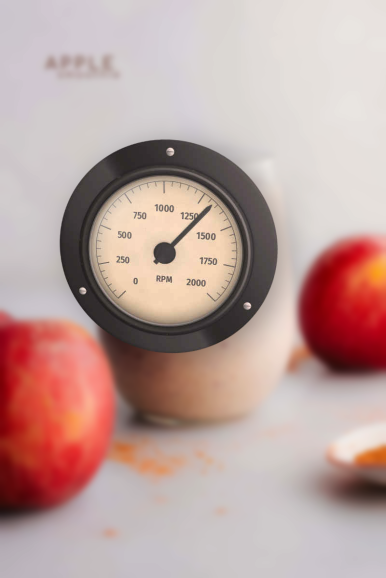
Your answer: 1325 rpm
